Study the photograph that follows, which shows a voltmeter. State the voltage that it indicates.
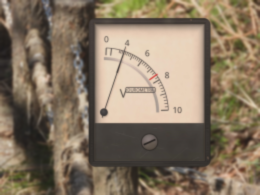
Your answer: 4 V
